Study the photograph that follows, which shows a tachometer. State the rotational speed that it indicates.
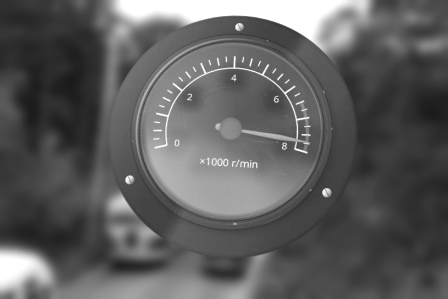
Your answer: 7750 rpm
